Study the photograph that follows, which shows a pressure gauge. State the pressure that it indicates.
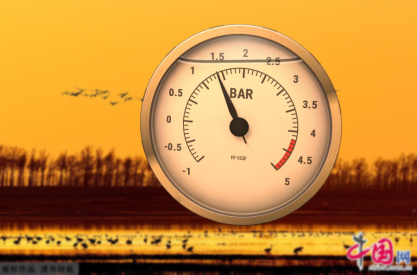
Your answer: 1.4 bar
